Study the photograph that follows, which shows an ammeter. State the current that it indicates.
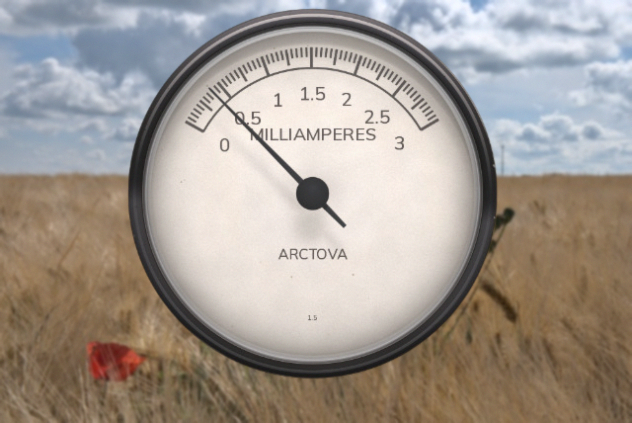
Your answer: 0.4 mA
